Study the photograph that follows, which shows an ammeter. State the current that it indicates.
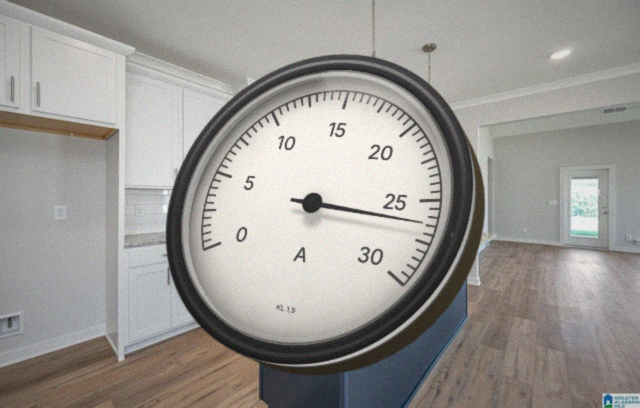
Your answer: 26.5 A
